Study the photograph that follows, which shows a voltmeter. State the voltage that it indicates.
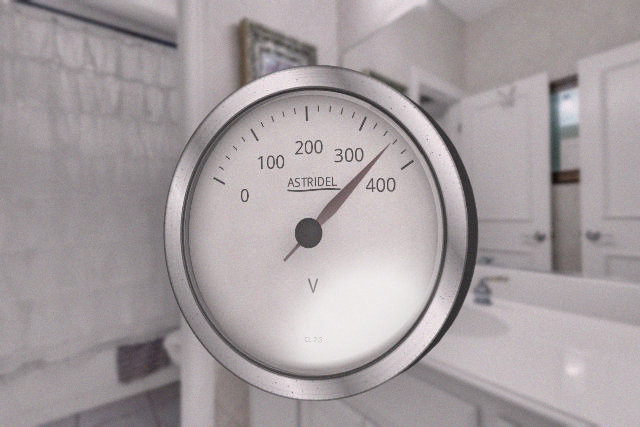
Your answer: 360 V
